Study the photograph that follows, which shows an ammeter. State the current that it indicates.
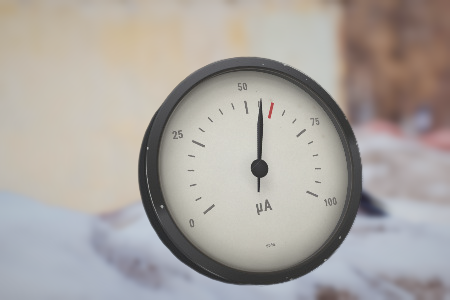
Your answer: 55 µA
